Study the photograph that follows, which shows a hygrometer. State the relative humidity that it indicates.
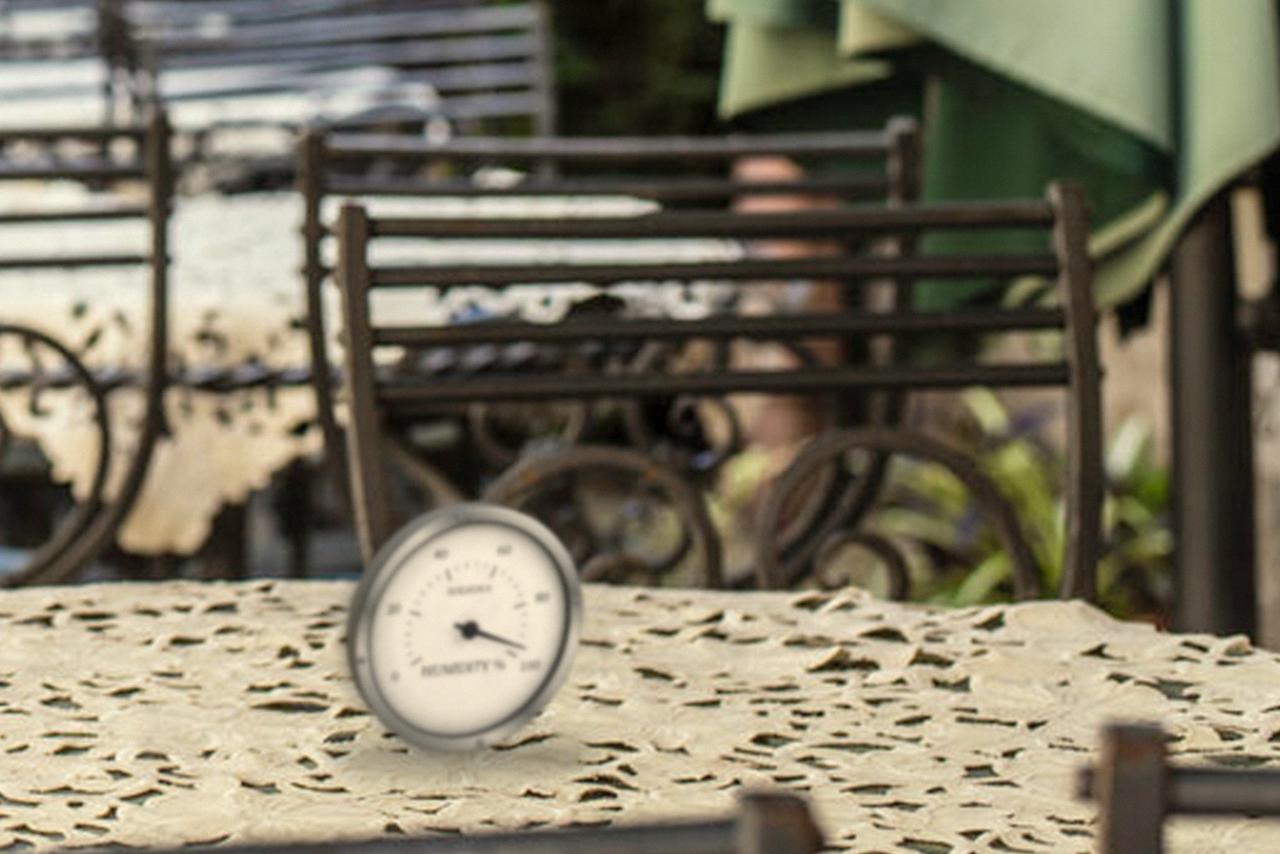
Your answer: 96 %
